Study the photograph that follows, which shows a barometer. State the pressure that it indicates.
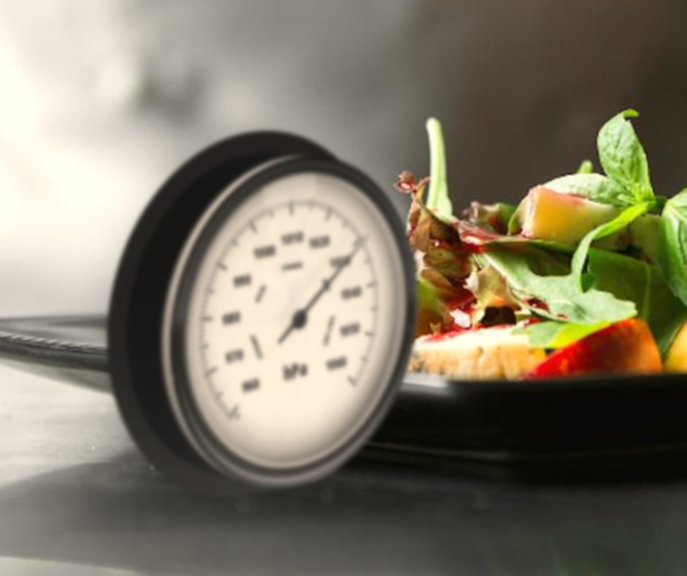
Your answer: 1030 hPa
